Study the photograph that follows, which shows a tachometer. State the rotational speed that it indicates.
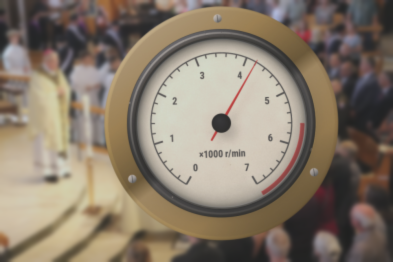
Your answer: 4200 rpm
